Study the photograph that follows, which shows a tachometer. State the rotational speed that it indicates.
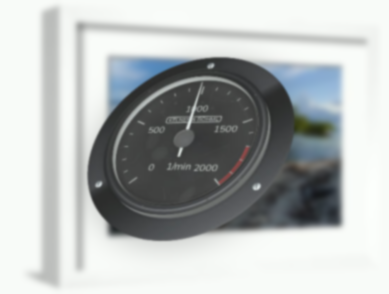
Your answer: 1000 rpm
